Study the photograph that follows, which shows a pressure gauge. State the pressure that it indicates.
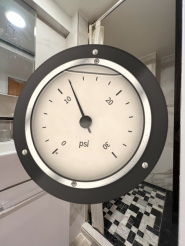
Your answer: 12 psi
